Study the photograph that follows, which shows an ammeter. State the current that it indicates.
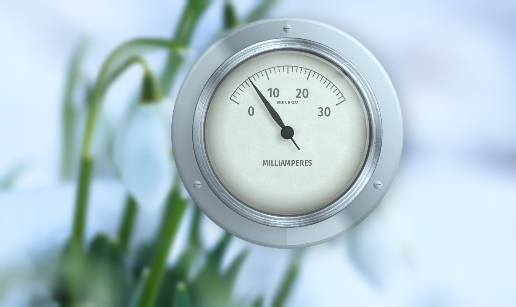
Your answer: 6 mA
